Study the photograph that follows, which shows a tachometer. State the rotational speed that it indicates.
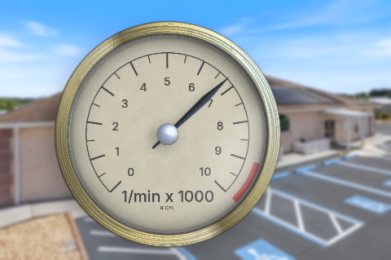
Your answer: 6750 rpm
